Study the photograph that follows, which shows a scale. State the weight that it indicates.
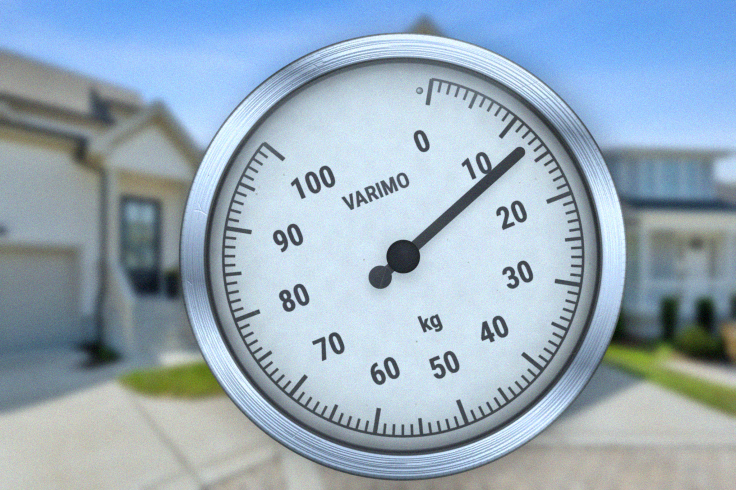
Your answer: 13 kg
